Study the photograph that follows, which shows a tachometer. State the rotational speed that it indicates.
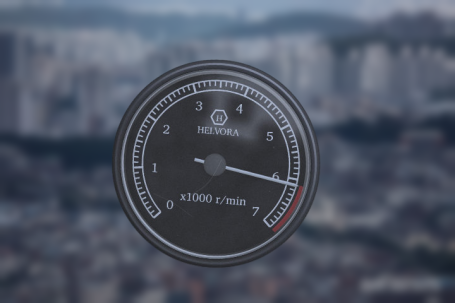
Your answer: 6100 rpm
